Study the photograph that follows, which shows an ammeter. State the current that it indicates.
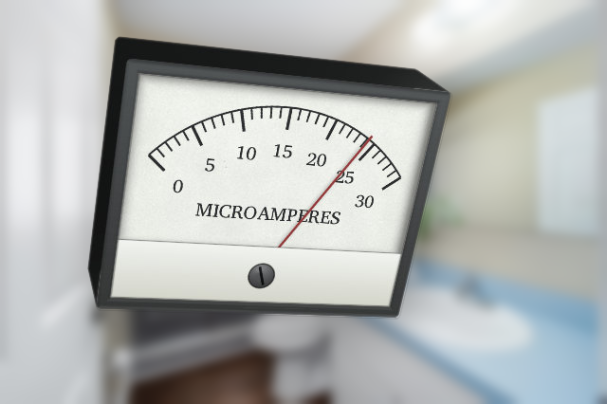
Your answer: 24 µA
